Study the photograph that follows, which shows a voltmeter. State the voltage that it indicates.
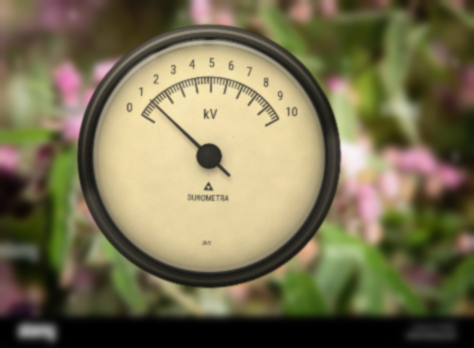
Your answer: 1 kV
